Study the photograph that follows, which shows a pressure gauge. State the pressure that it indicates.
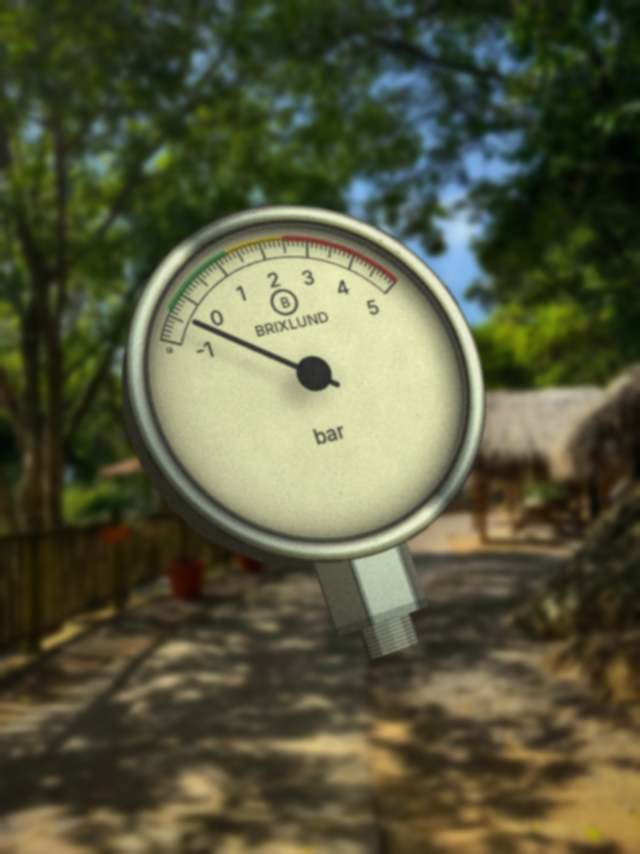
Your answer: -0.5 bar
